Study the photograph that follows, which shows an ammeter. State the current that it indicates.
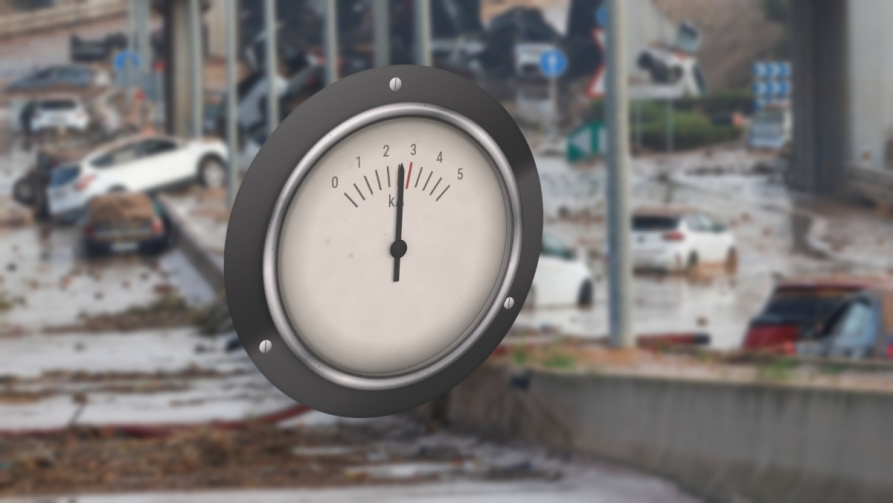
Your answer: 2.5 kA
